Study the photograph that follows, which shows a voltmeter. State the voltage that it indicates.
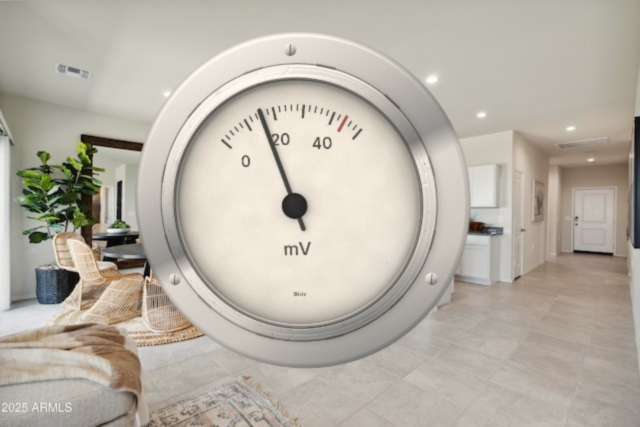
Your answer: 16 mV
